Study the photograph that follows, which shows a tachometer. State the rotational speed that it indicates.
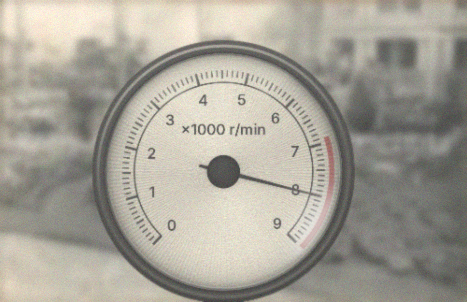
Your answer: 8000 rpm
